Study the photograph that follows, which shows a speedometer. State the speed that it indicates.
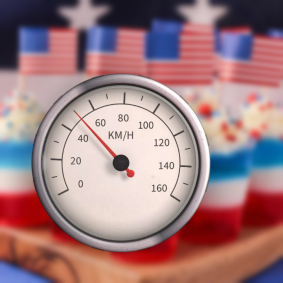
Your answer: 50 km/h
